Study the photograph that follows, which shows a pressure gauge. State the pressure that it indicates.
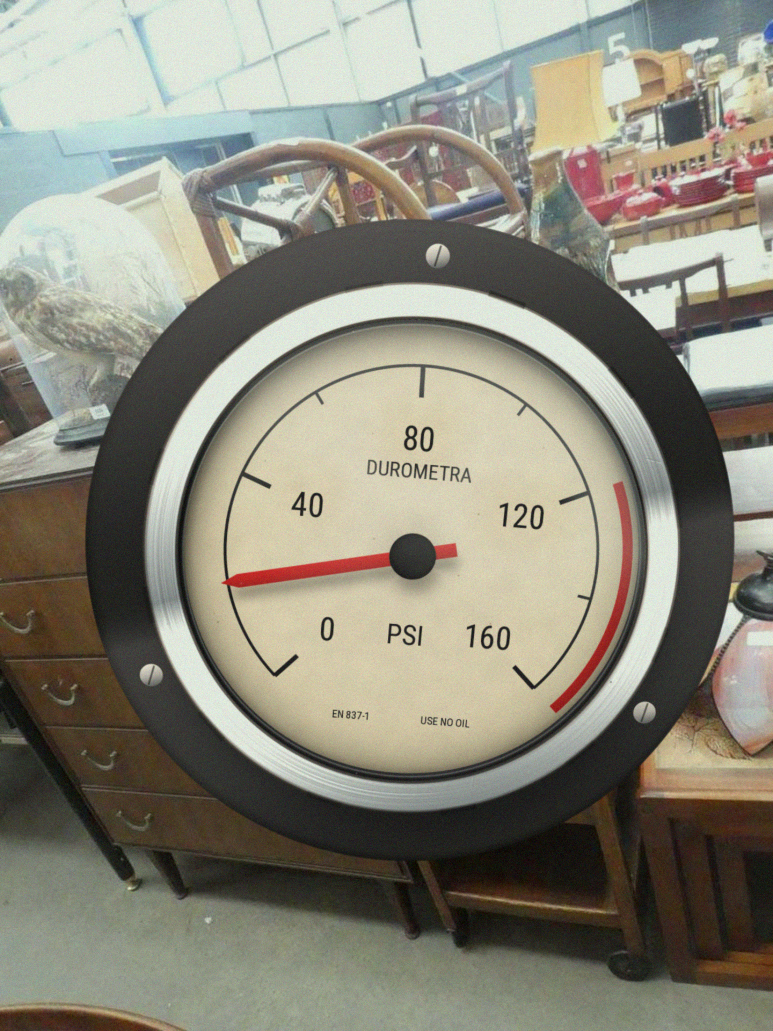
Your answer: 20 psi
